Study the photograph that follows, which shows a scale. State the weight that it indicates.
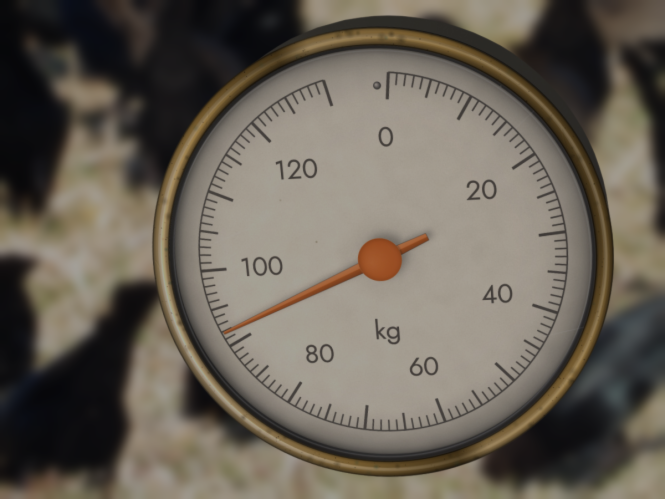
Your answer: 92 kg
